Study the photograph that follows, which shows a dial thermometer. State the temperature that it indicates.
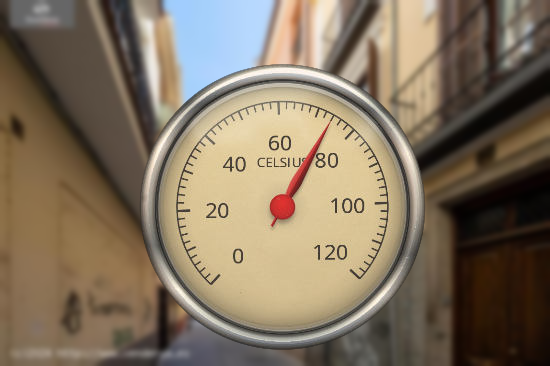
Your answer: 74 °C
